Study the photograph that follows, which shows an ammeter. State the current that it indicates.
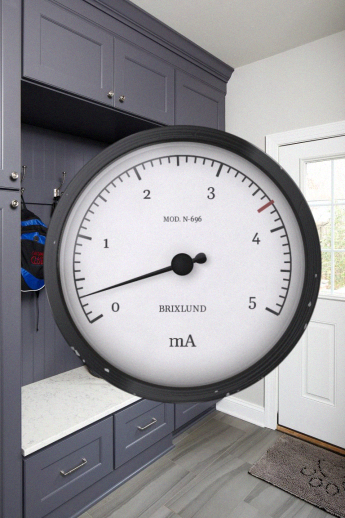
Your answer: 0.3 mA
